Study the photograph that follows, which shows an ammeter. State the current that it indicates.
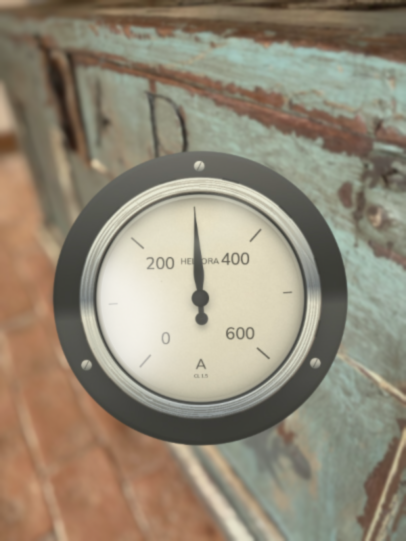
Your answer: 300 A
